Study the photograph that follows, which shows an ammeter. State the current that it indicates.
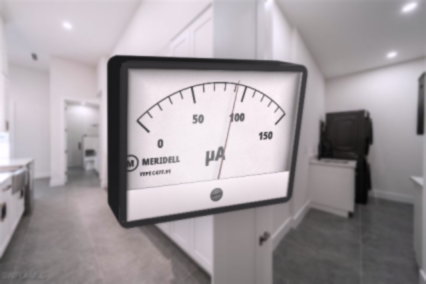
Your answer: 90 µA
